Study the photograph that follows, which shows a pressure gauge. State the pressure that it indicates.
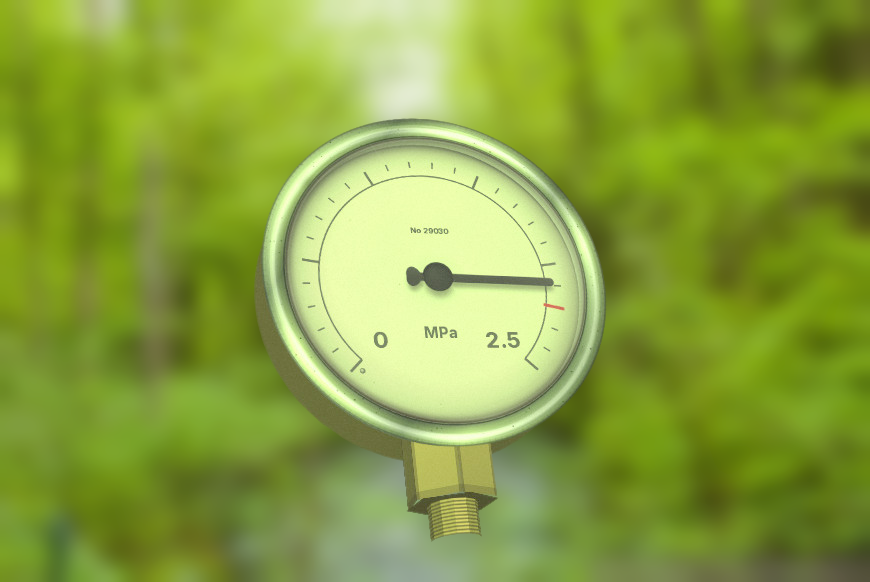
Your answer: 2.1 MPa
